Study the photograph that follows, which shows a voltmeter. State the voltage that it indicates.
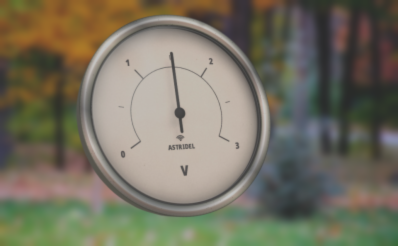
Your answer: 1.5 V
